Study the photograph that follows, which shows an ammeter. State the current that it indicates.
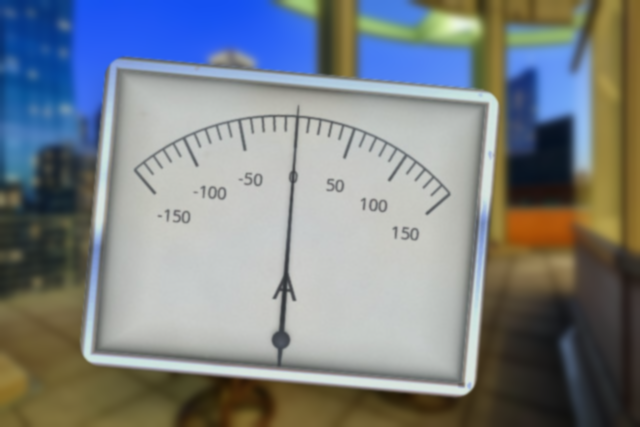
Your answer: 0 A
